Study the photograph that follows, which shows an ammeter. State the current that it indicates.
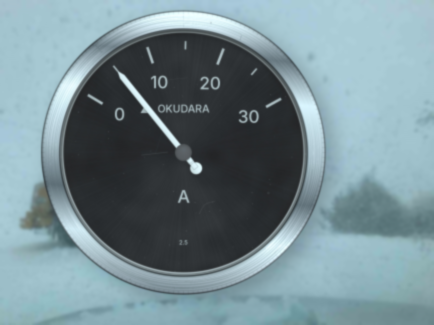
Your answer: 5 A
